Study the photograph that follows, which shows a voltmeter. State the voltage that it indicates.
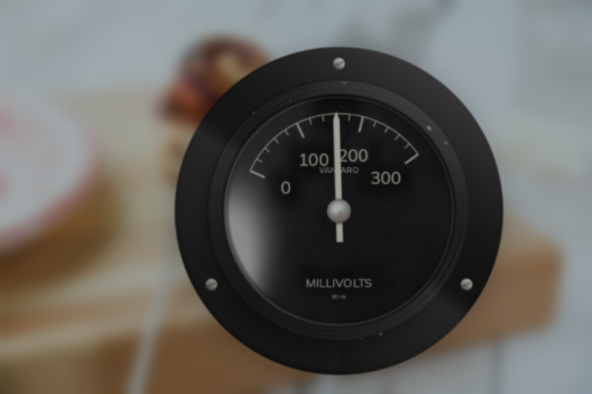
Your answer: 160 mV
